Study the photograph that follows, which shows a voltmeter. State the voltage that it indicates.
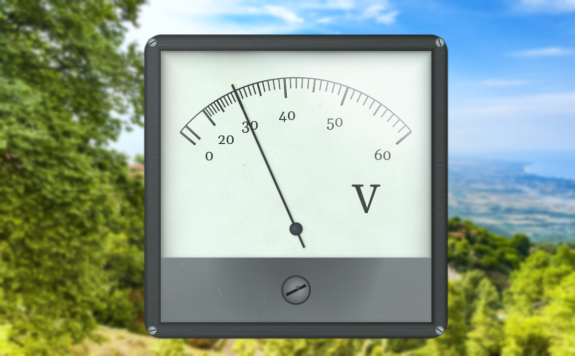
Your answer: 30 V
